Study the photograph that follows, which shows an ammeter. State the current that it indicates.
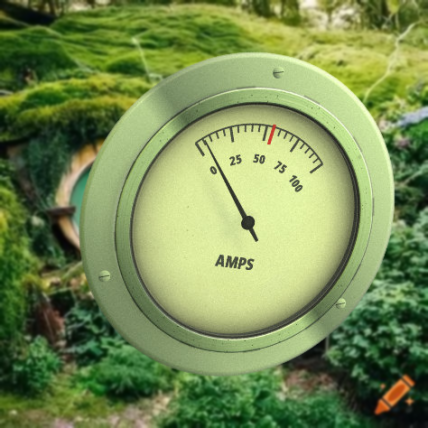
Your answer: 5 A
